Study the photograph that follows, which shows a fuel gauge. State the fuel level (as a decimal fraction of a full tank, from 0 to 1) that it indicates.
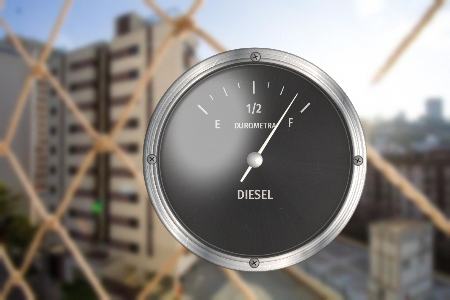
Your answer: 0.875
